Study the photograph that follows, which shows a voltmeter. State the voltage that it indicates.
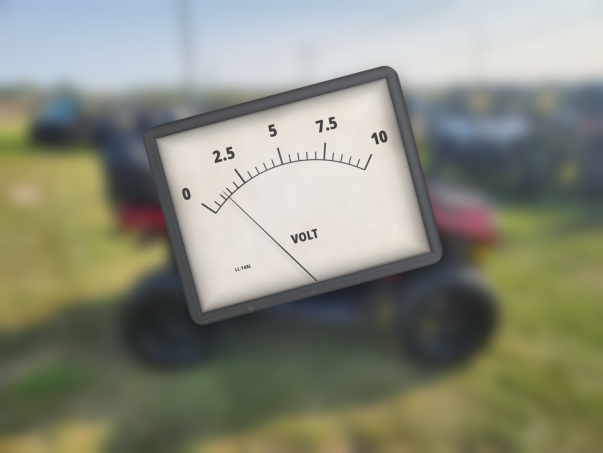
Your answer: 1.25 V
